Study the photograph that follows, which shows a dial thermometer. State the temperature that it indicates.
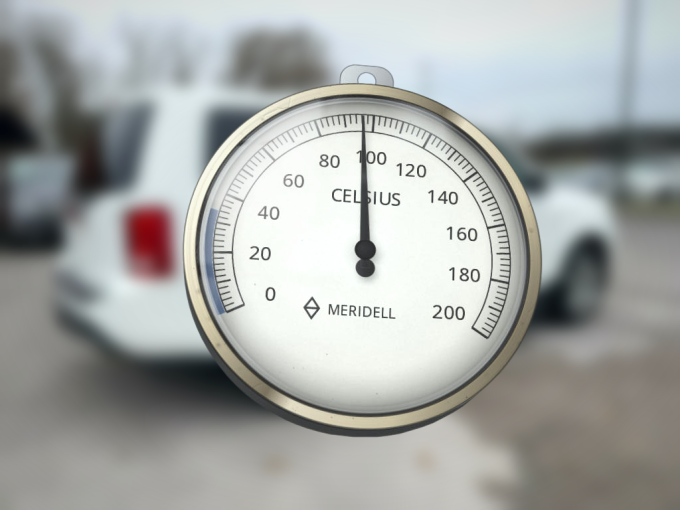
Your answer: 96 °C
